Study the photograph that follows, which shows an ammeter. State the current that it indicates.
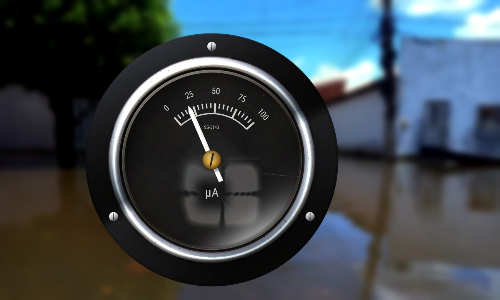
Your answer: 20 µA
